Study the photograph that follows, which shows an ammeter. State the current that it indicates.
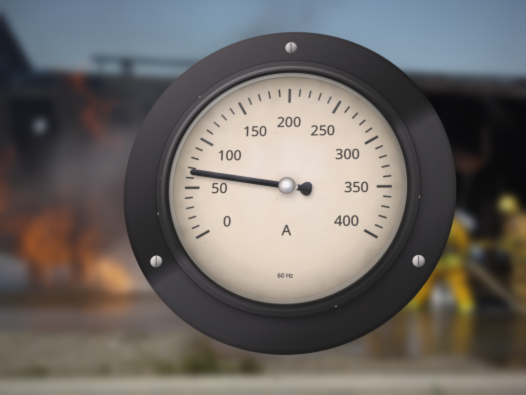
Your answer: 65 A
